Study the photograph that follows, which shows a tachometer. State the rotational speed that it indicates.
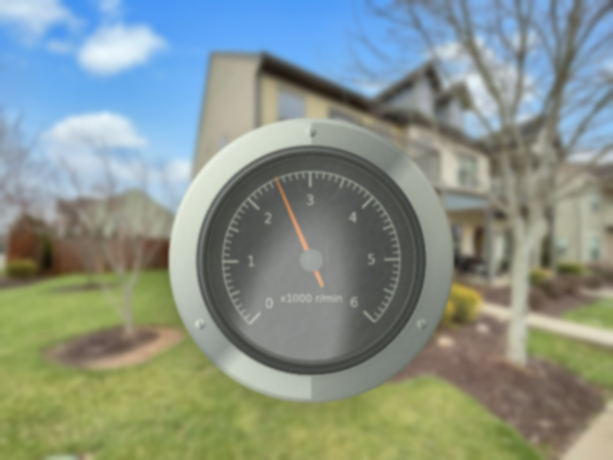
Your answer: 2500 rpm
